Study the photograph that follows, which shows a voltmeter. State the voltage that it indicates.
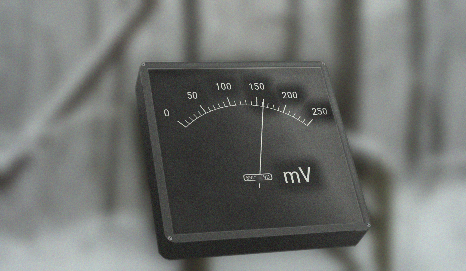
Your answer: 160 mV
